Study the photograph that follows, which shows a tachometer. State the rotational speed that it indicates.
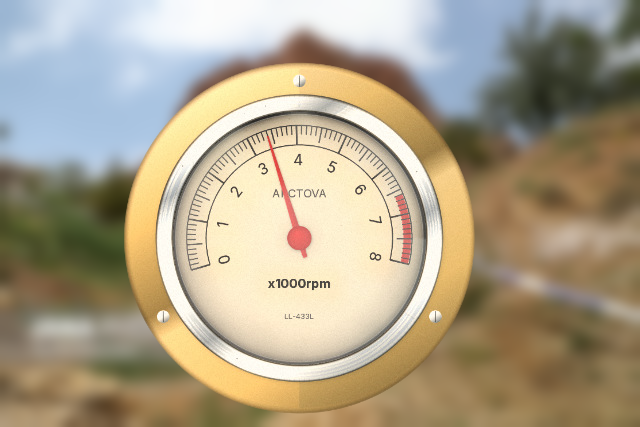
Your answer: 3400 rpm
